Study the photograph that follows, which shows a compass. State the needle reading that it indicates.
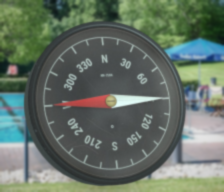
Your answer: 270 °
